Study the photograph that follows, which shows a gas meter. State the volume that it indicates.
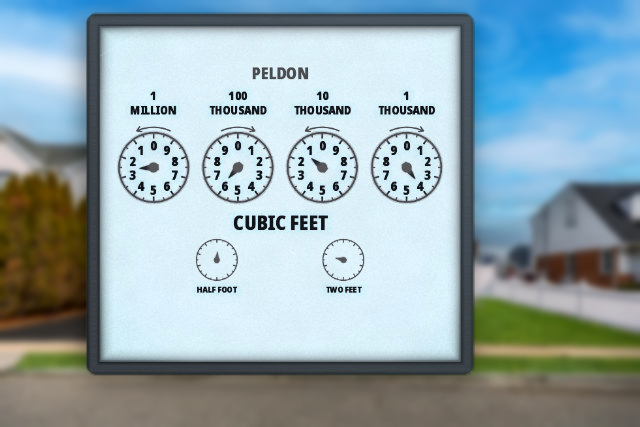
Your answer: 261400 ft³
